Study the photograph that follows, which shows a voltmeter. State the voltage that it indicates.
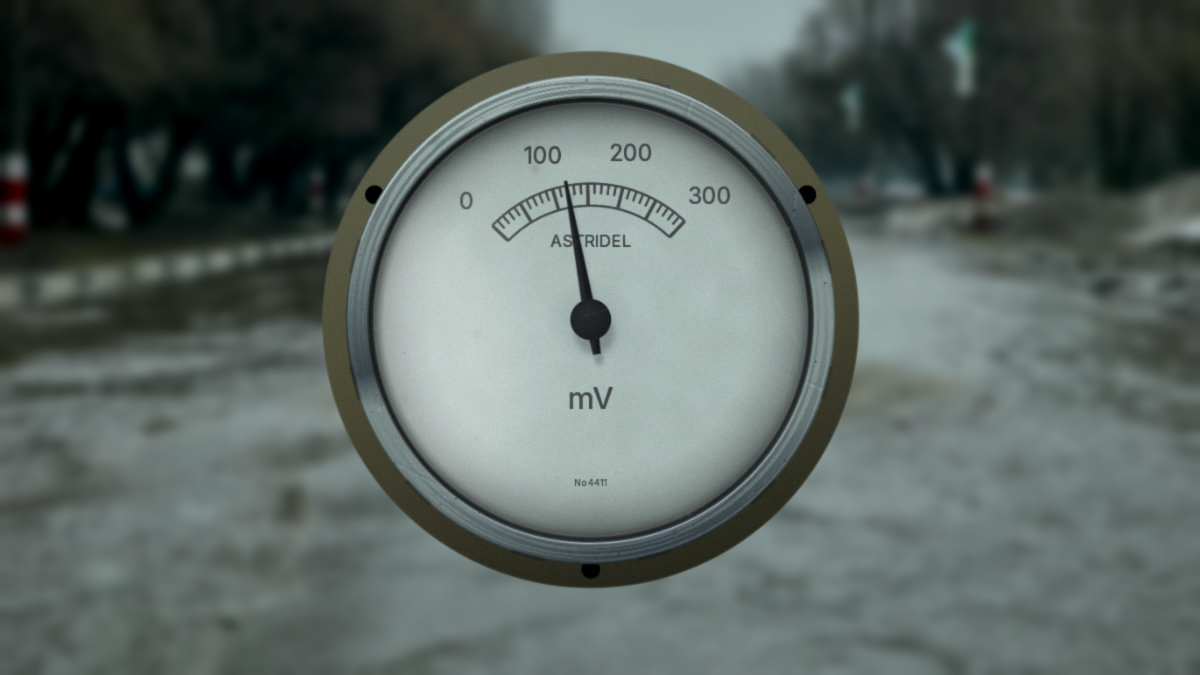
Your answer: 120 mV
